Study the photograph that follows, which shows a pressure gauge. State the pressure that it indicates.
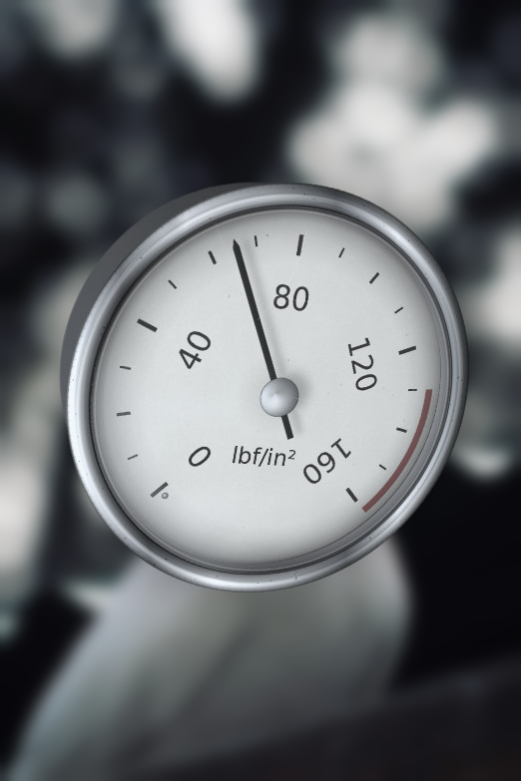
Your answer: 65 psi
